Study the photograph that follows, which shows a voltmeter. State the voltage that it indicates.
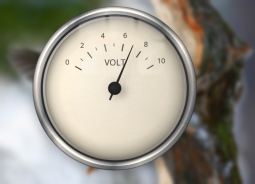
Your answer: 7 V
